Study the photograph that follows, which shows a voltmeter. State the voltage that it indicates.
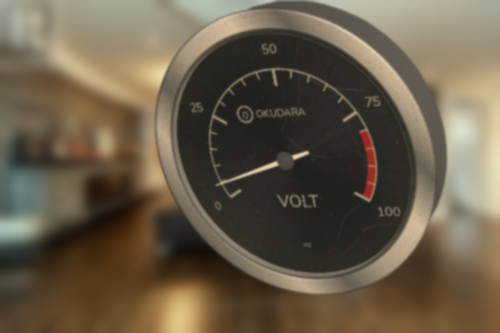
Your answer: 5 V
